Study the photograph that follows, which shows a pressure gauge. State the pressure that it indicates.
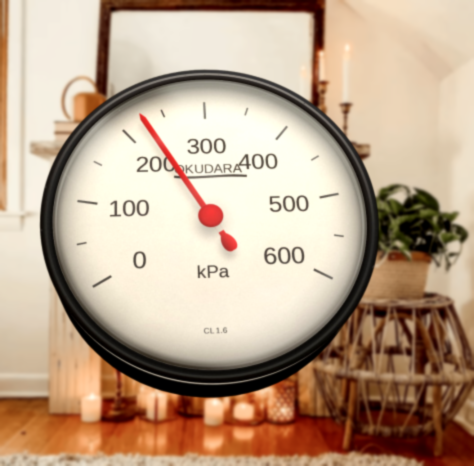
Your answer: 225 kPa
